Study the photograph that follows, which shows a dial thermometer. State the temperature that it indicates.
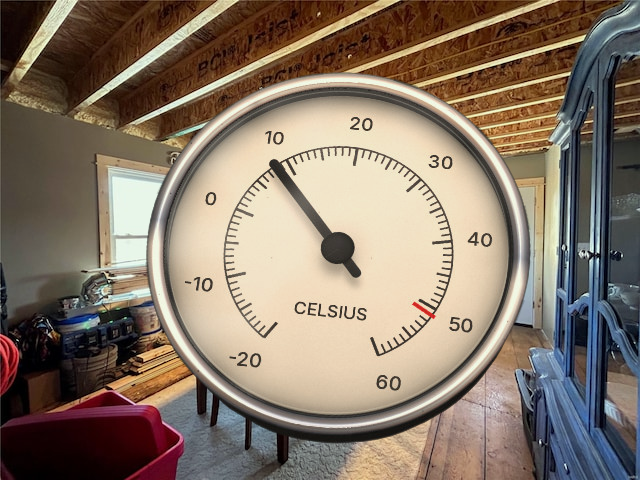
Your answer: 8 °C
